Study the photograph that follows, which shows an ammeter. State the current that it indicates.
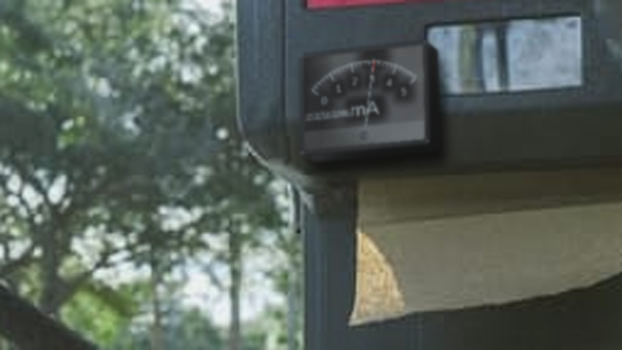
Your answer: 3 mA
